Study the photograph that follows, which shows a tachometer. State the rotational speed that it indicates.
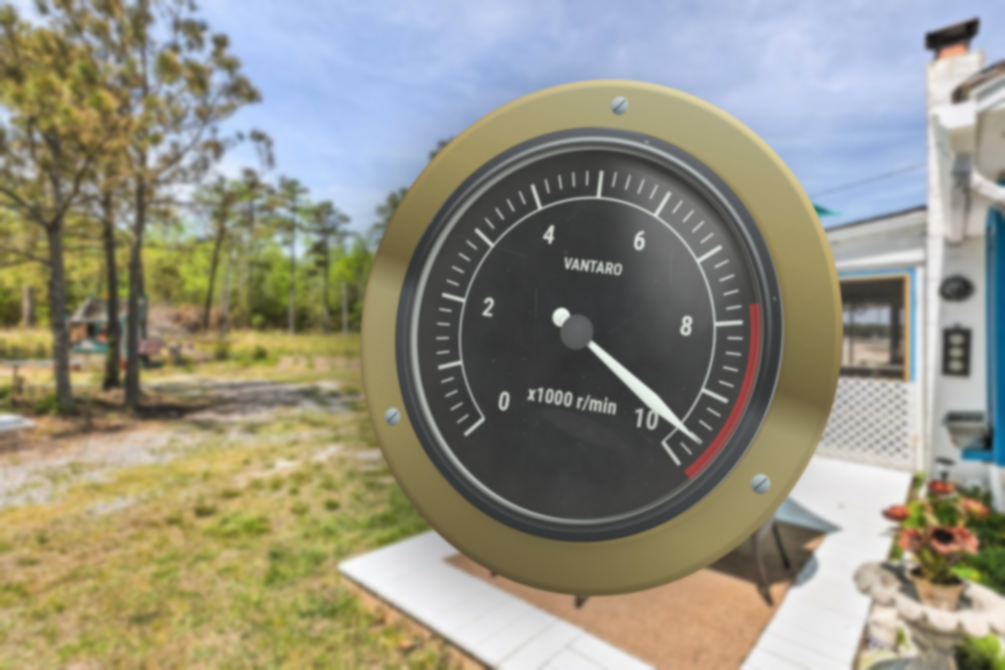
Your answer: 9600 rpm
